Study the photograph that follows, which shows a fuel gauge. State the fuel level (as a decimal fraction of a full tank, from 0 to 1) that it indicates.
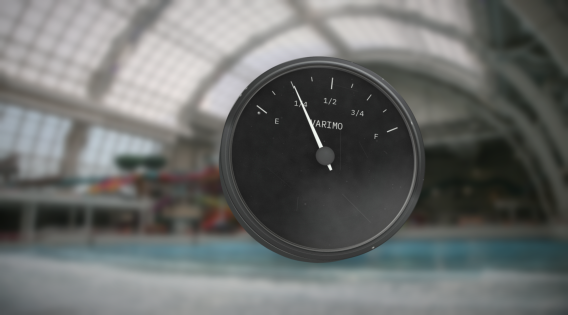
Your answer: 0.25
